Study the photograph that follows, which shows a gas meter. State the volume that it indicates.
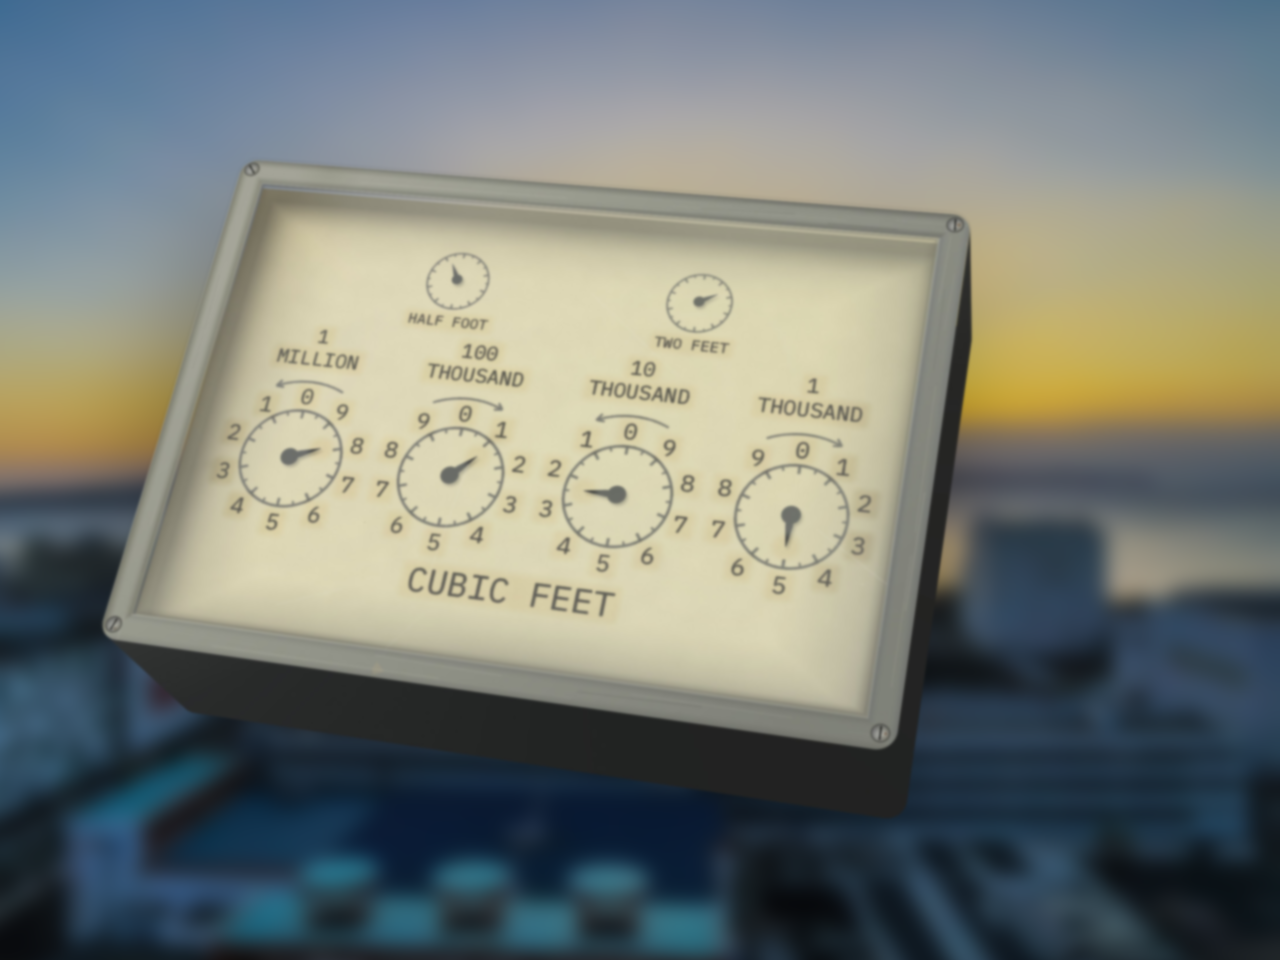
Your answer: 812500 ft³
